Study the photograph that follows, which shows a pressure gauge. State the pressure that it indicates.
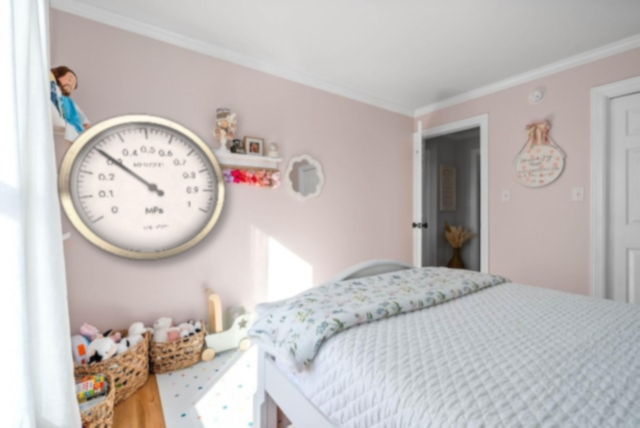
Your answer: 0.3 MPa
